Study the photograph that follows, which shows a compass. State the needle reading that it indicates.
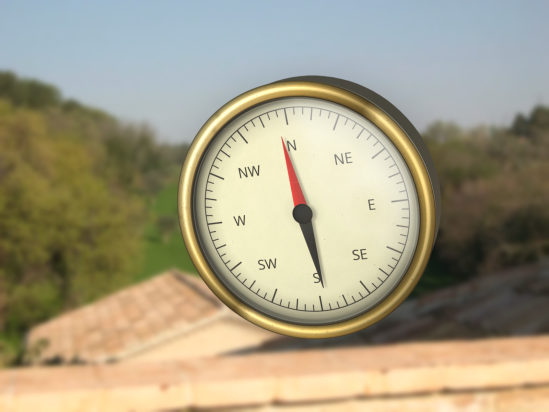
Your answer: 355 °
